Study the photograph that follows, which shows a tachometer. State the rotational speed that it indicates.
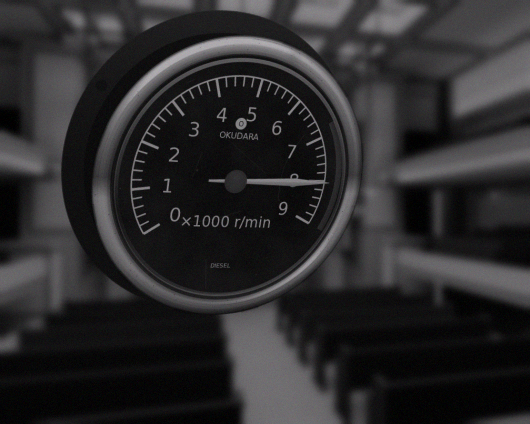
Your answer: 8000 rpm
